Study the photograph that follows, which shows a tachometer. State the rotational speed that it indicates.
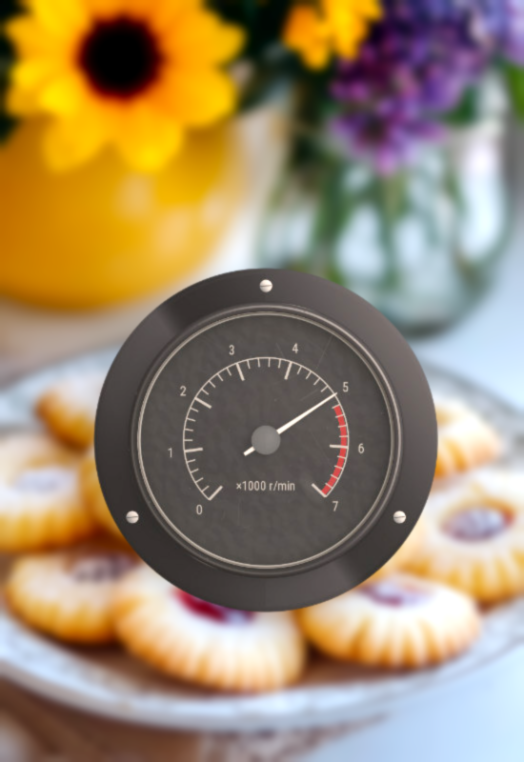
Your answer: 5000 rpm
